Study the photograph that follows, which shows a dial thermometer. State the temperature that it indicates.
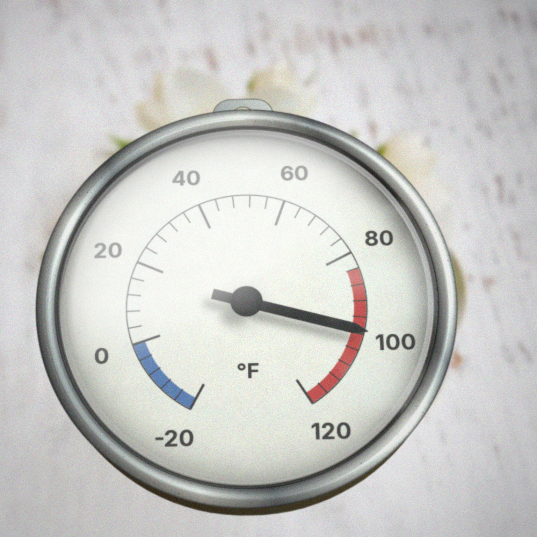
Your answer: 100 °F
